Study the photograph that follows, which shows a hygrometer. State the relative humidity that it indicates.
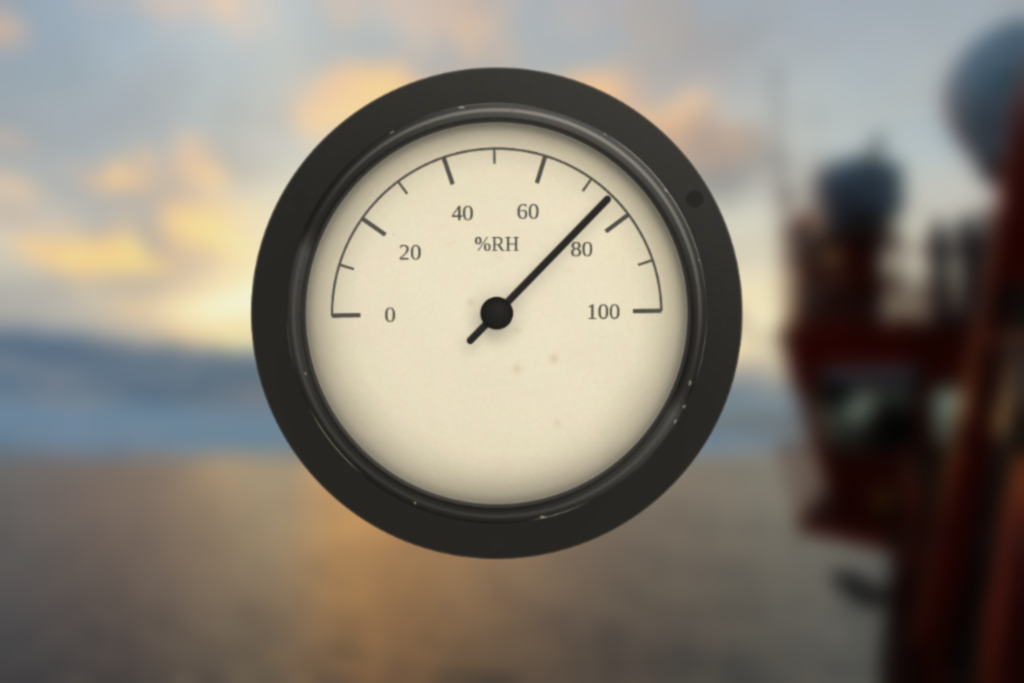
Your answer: 75 %
